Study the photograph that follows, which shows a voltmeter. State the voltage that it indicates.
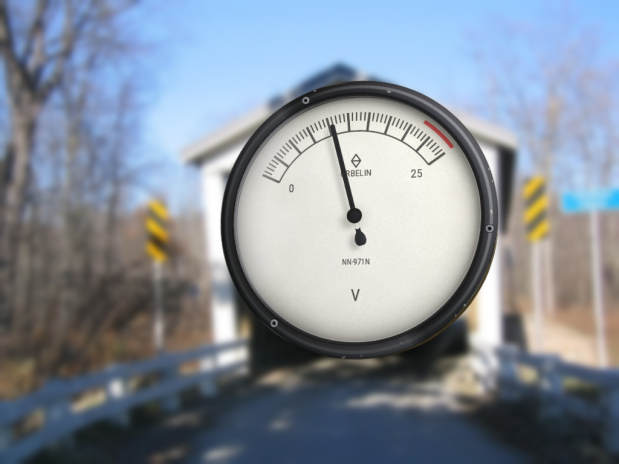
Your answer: 10.5 V
